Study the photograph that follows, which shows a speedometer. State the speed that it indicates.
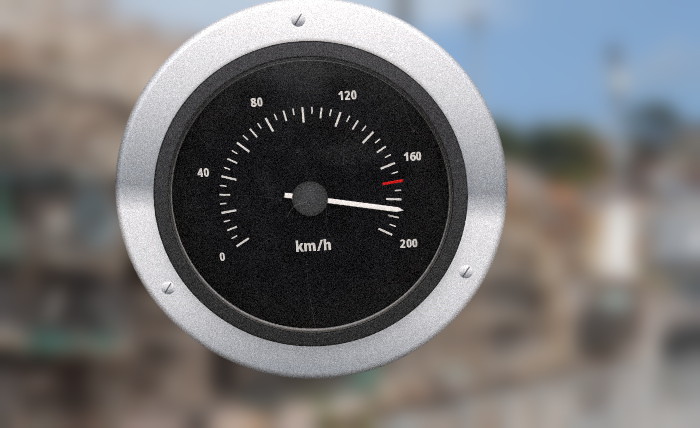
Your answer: 185 km/h
